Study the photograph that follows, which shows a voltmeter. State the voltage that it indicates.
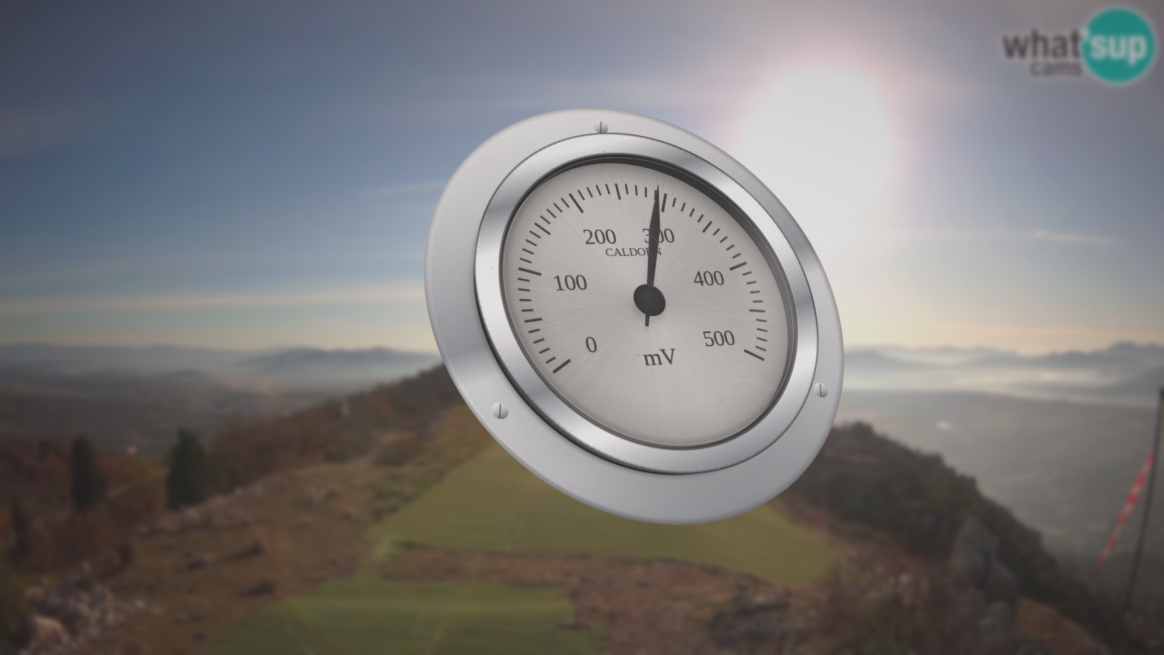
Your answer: 290 mV
